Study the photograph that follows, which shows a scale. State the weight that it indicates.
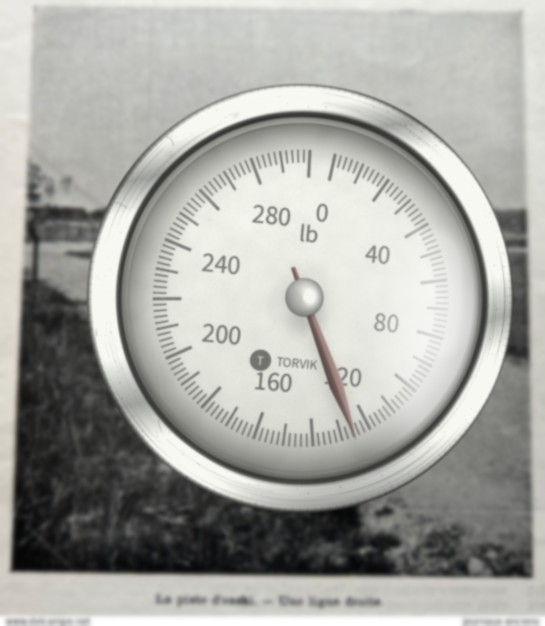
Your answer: 126 lb
